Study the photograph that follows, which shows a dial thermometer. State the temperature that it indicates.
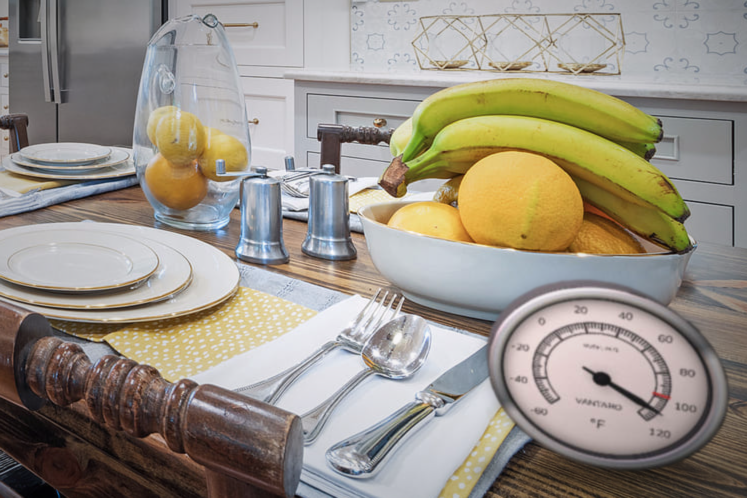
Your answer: 110 °F
